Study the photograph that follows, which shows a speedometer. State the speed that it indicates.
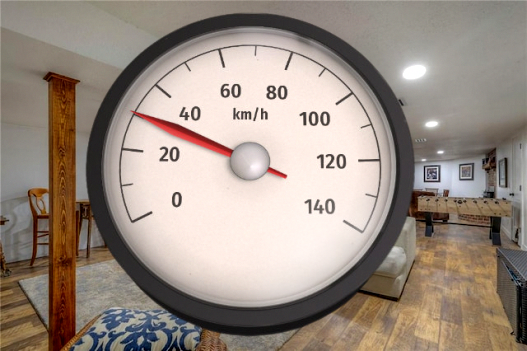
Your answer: 30 km/h
